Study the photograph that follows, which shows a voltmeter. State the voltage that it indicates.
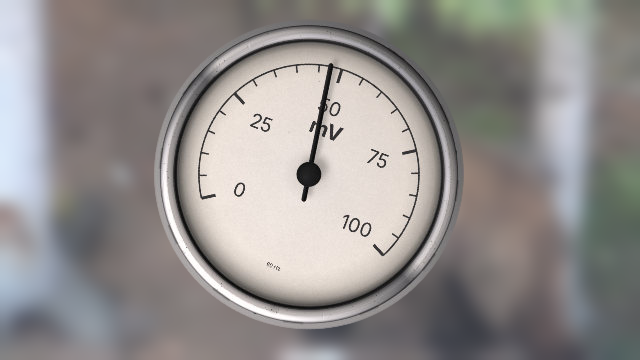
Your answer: 47.5 mV
